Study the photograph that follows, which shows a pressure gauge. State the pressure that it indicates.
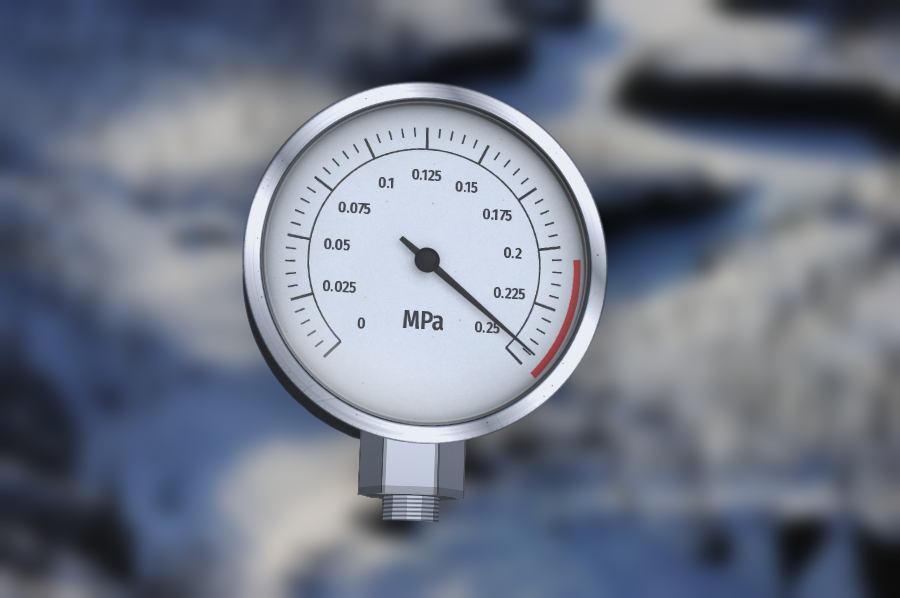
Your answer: 0.245 MPa
